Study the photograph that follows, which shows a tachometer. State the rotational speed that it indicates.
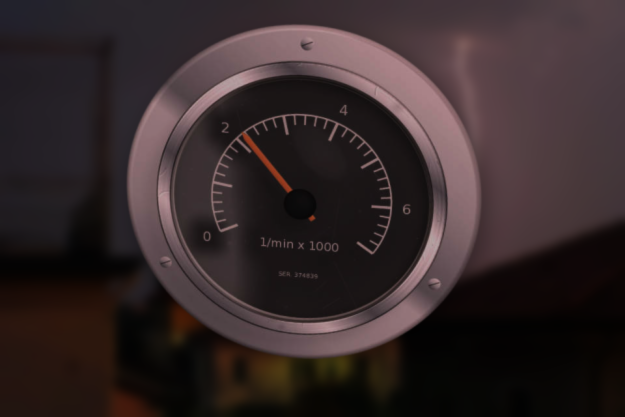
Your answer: 2200 rpm
